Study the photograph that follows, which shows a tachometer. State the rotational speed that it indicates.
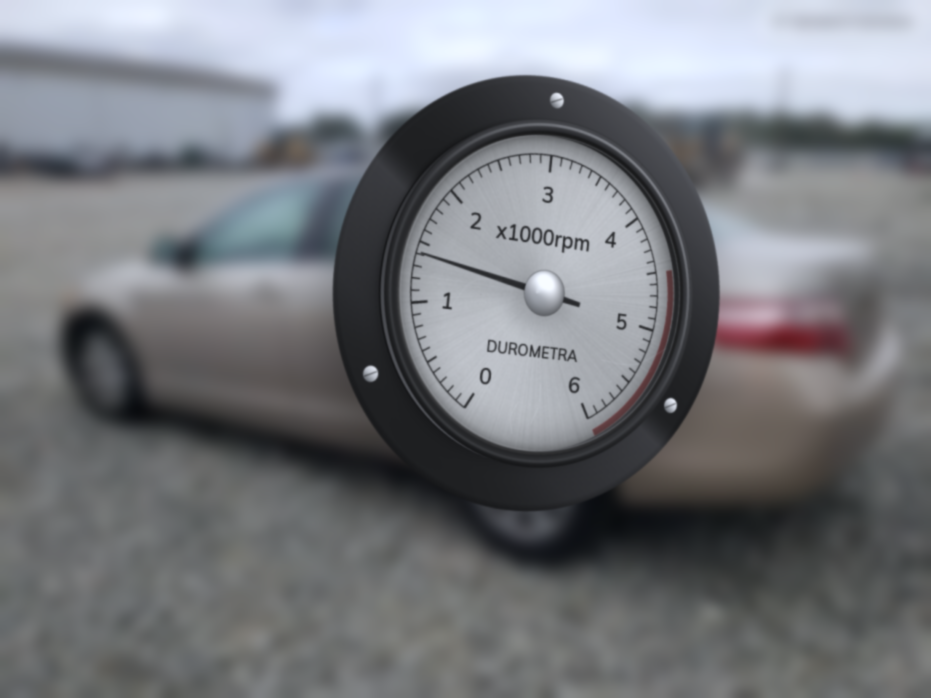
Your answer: 1400 rpm
